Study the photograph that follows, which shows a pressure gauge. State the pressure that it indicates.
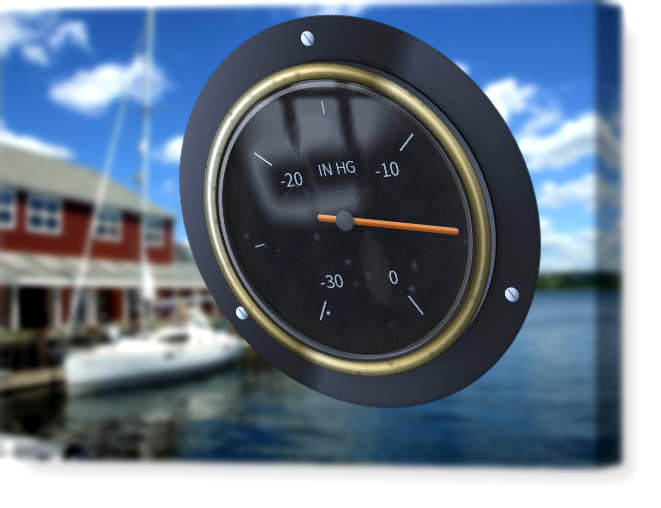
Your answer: -5 inHg
